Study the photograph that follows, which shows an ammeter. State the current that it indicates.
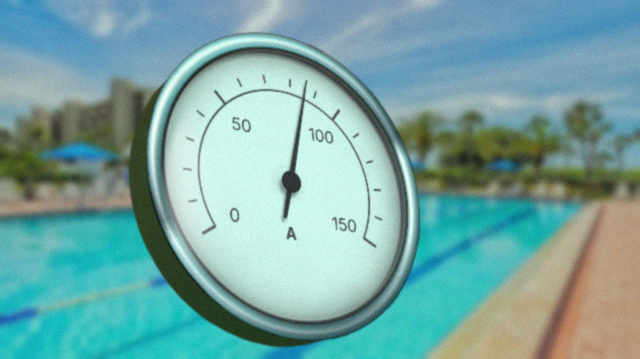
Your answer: 85 A
